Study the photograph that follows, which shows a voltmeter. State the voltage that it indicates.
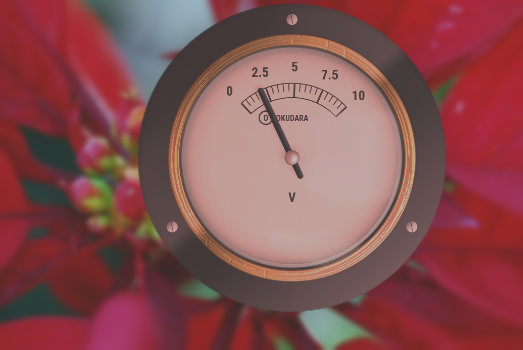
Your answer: 2 V
